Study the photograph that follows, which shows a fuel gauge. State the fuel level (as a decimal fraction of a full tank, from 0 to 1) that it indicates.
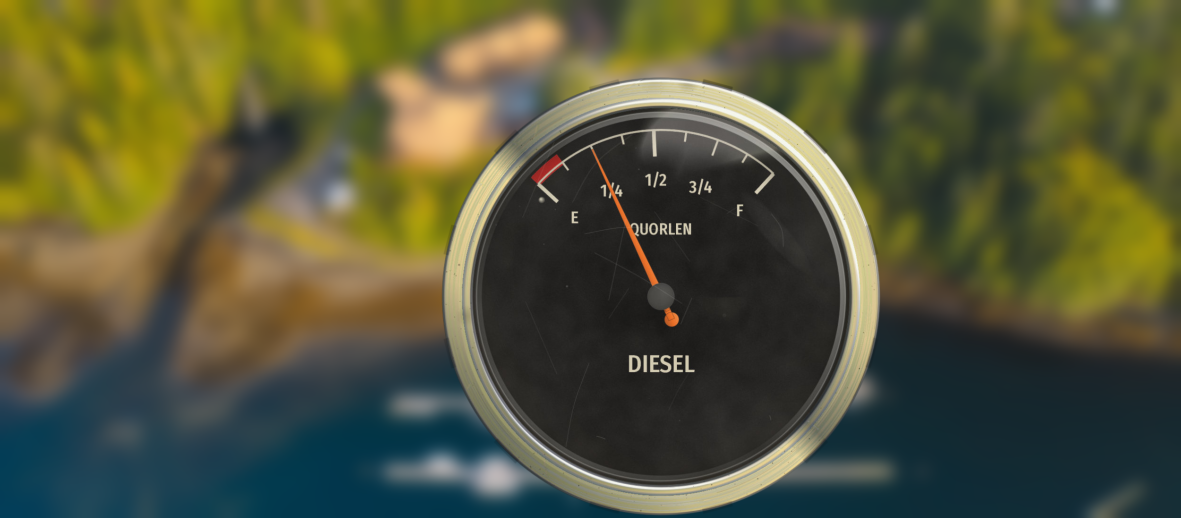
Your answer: 0.25
